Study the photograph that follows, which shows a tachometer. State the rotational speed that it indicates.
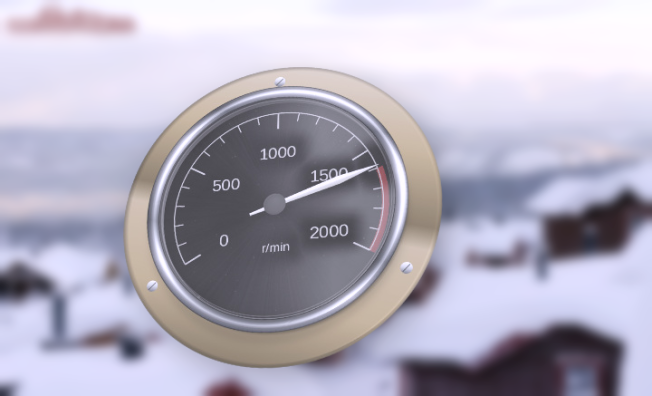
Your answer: 1600 rpm
